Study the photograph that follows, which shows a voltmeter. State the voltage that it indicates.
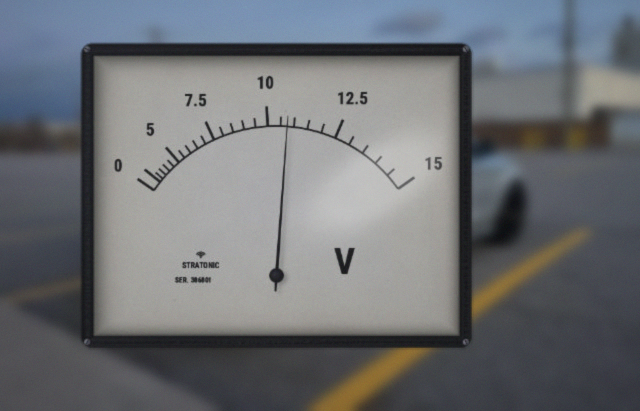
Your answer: 10.75 V
